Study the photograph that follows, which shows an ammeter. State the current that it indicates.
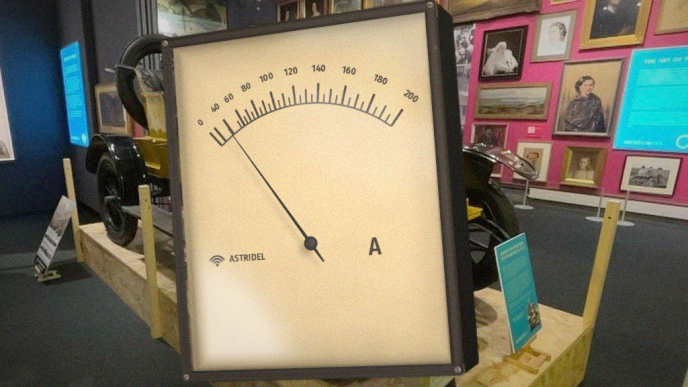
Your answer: 40 A
